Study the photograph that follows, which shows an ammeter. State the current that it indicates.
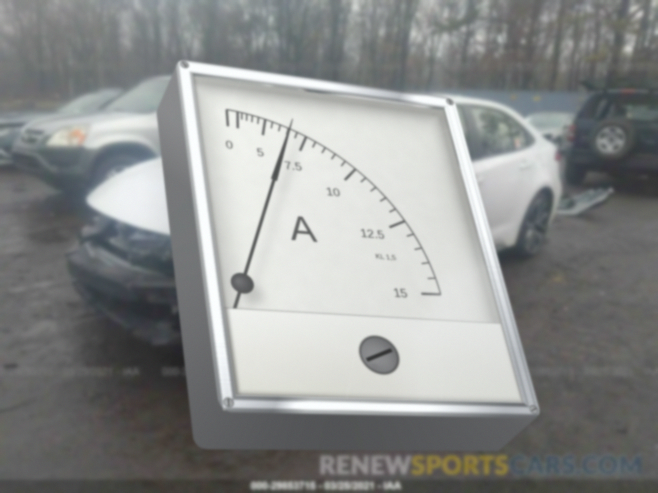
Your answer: 6.5 A
